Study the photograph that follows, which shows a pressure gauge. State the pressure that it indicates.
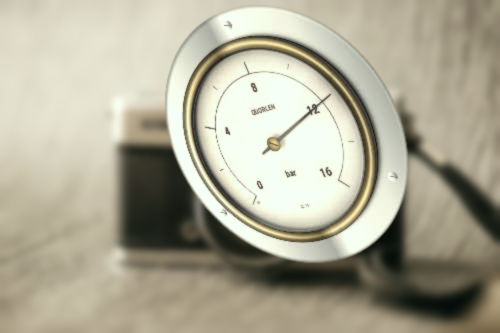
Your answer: 12 bar
